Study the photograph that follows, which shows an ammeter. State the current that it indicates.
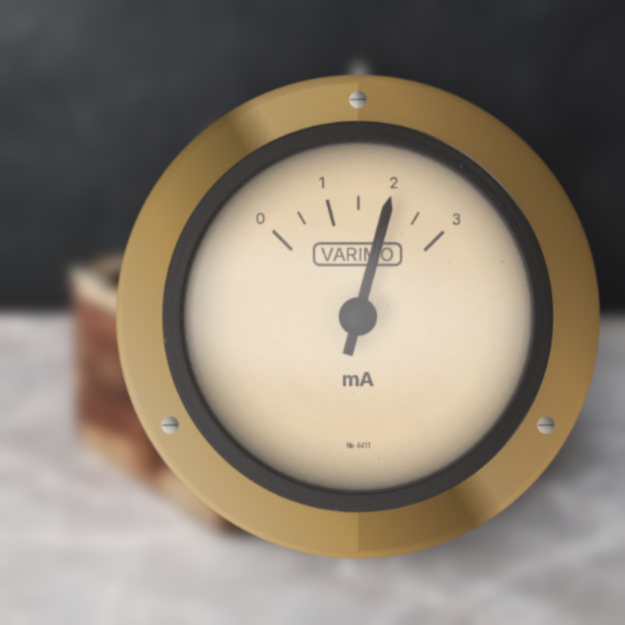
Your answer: 2 mA
